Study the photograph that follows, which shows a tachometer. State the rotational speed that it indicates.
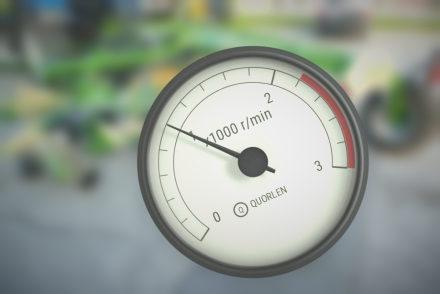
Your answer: 1000 rpm
